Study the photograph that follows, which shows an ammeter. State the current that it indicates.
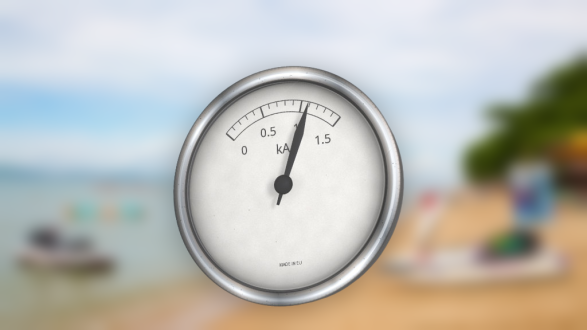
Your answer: 1.1 kA
